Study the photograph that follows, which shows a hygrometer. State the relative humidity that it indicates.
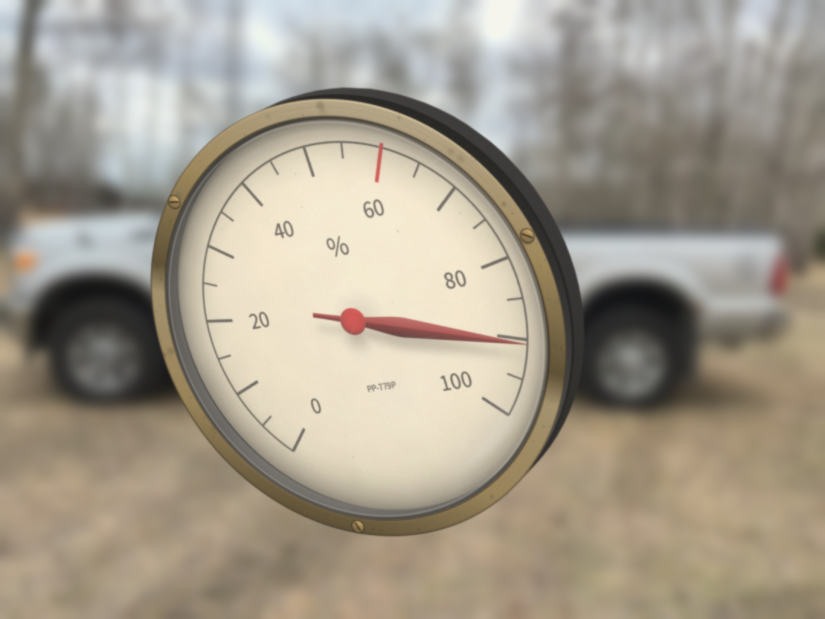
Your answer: 90 %
